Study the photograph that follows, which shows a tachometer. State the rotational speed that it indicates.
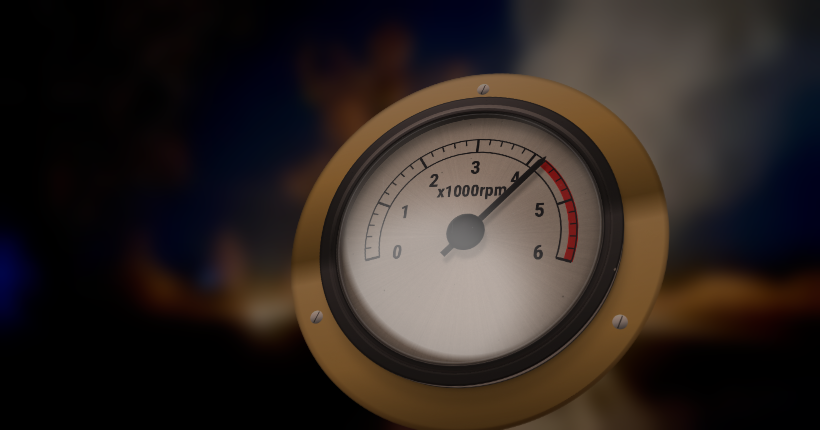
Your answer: 4200 rpm
